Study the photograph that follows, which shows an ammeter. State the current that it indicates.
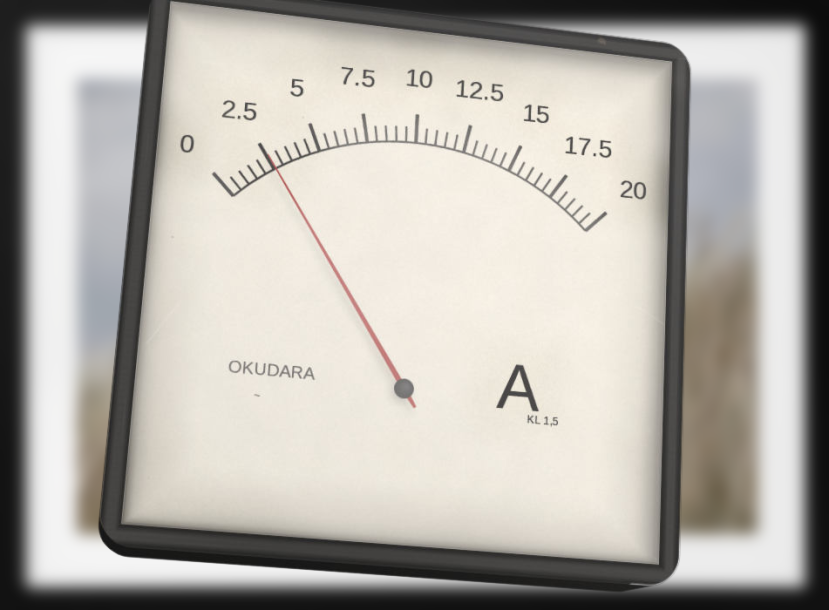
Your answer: 2.5 A
